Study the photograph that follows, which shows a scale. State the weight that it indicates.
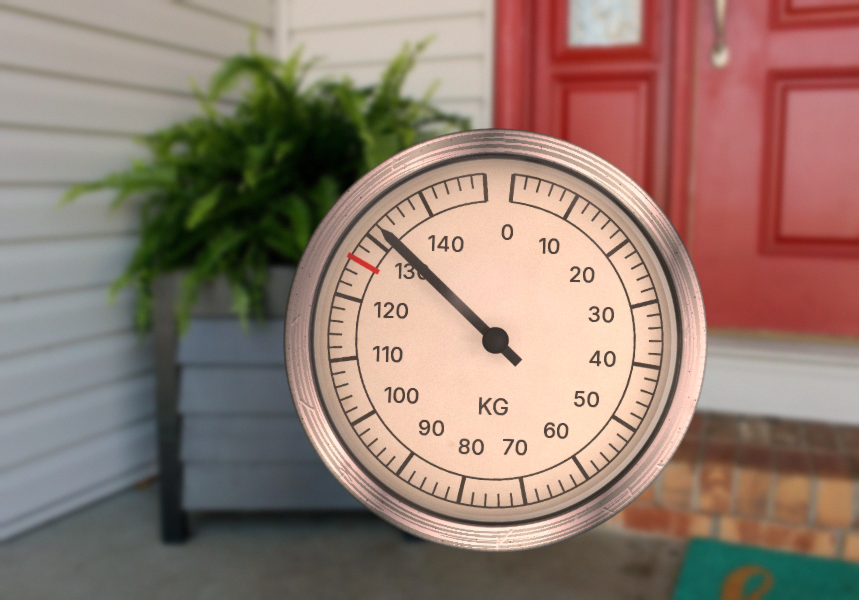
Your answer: 132 kg
